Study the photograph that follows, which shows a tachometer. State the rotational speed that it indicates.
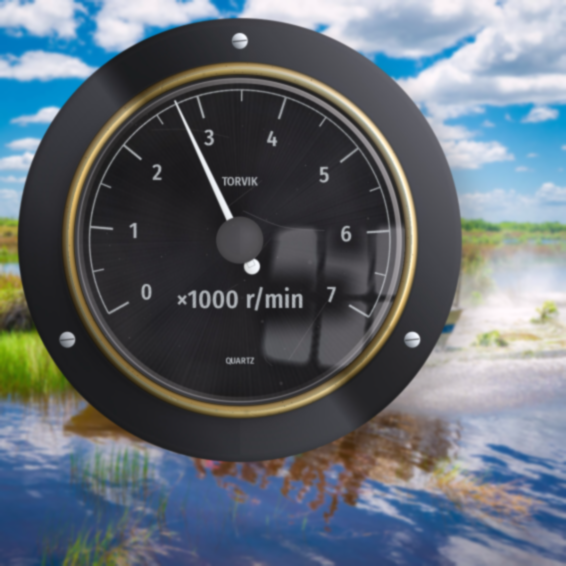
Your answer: 2750 rpm
